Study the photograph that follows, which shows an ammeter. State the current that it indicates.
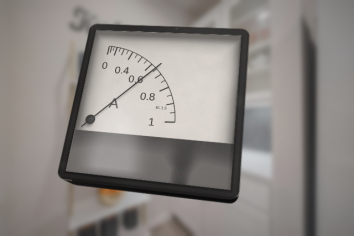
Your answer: 0.65 A
